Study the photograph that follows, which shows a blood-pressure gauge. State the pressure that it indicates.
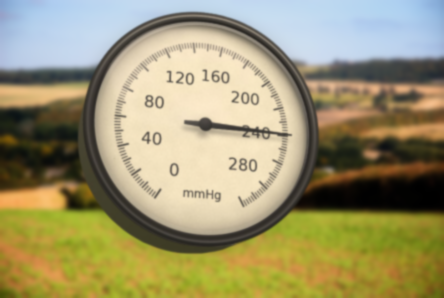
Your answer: 240 mmHg
